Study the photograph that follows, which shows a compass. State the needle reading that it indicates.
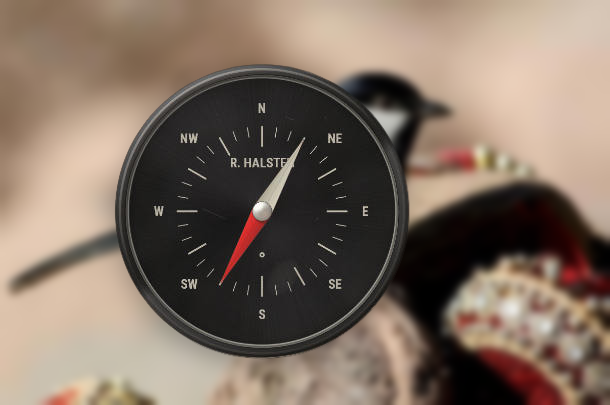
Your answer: 210 °
